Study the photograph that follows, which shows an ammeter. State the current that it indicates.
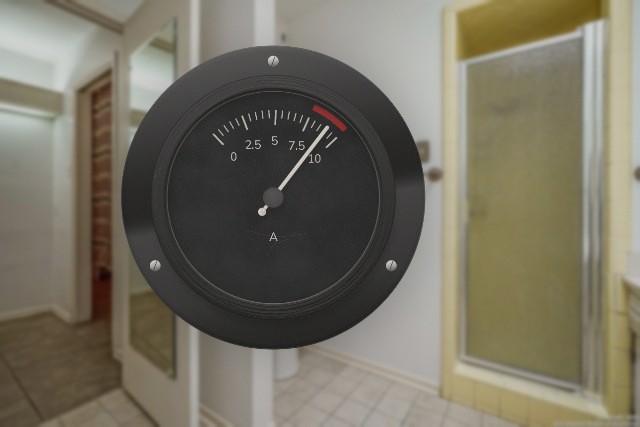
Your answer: 9 A
